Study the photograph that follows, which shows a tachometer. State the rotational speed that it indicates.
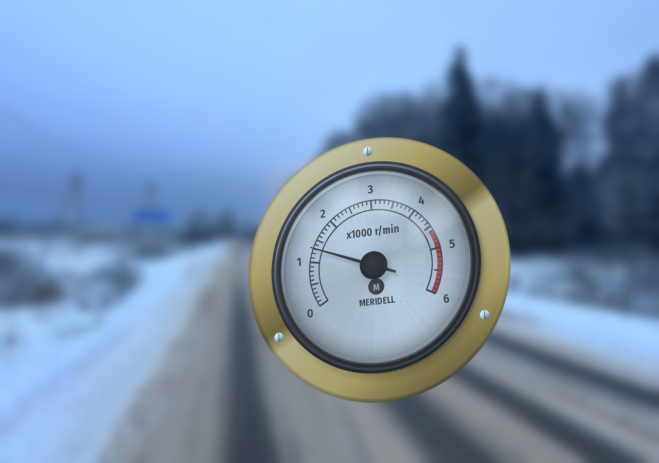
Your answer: 1300 rpm
